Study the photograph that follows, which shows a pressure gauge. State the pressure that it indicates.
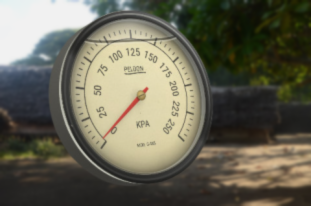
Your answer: 5 kPa
